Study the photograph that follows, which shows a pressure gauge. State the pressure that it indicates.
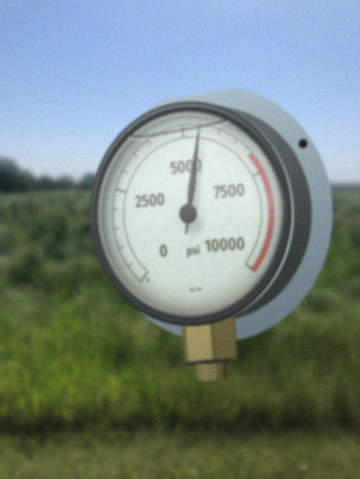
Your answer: 5500 psi
